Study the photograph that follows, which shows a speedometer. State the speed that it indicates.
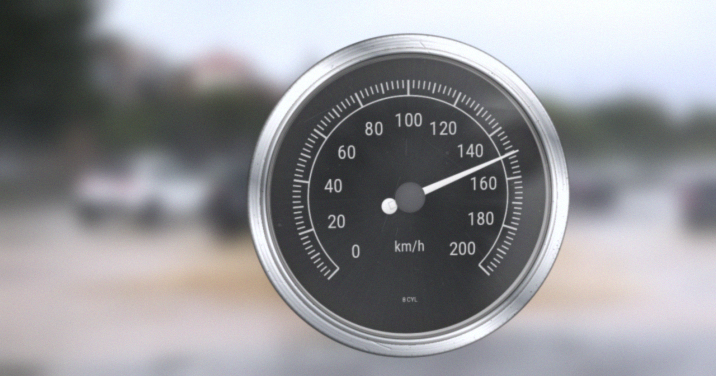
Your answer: 150 km/h
